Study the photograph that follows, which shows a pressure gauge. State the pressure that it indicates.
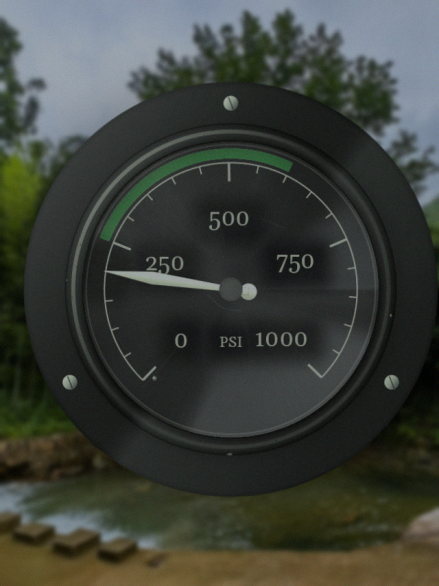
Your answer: 200 psi
